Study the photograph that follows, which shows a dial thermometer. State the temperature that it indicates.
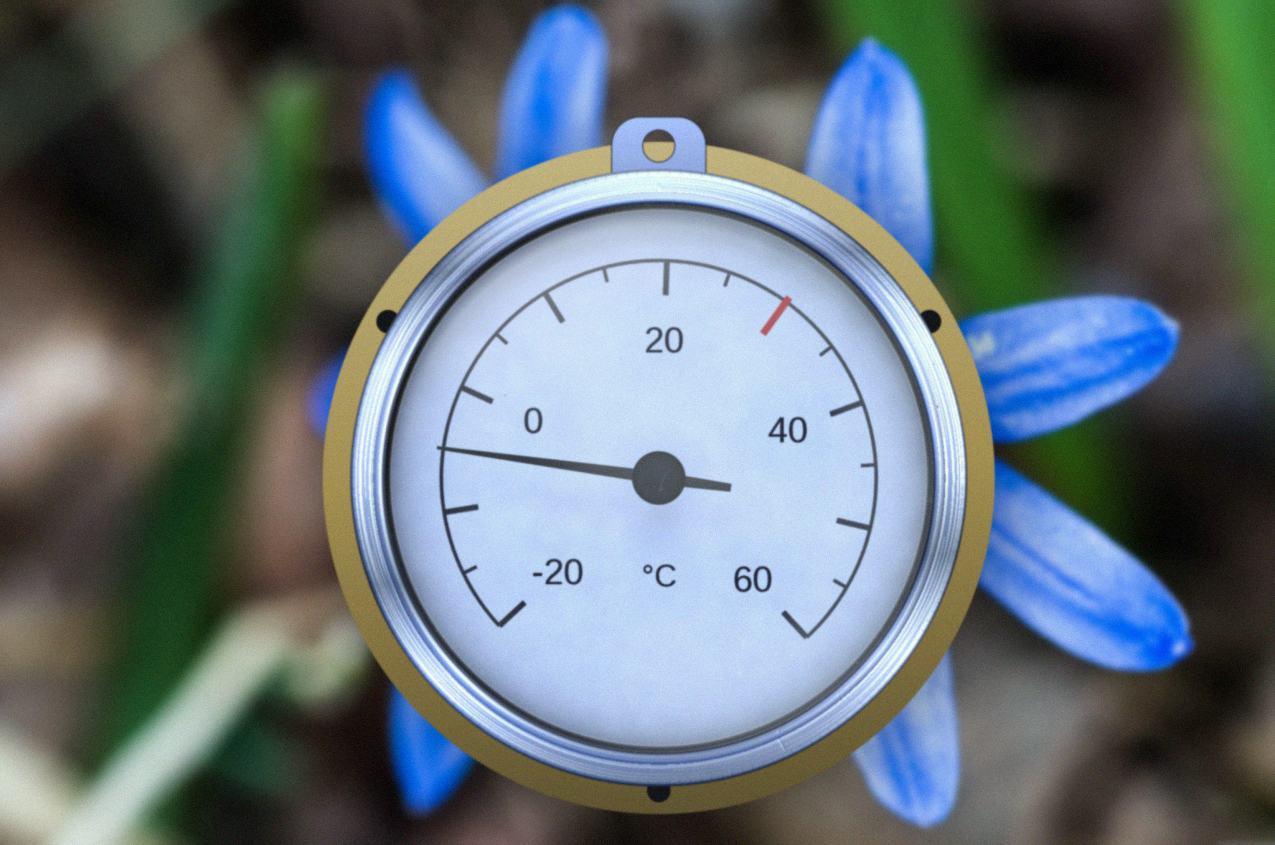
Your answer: -5 °C
